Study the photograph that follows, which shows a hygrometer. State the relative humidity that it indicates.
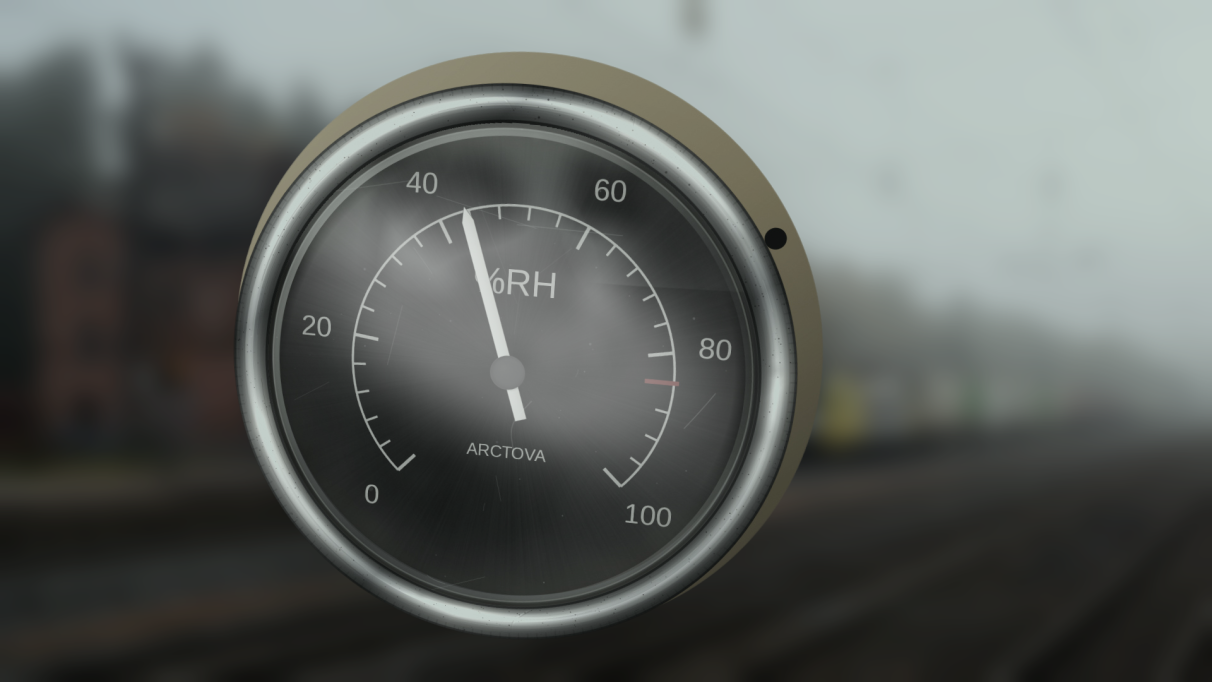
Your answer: 44 %
